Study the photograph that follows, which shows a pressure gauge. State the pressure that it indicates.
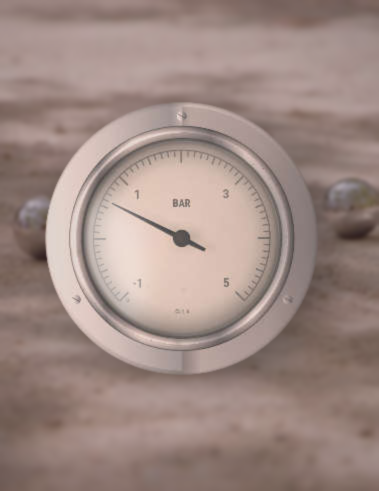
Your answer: 0.6 bar
